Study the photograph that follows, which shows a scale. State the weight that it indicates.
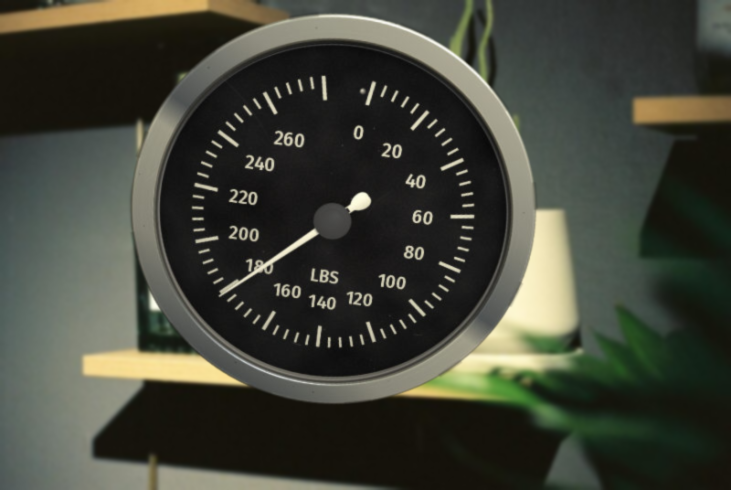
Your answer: 180 lb
